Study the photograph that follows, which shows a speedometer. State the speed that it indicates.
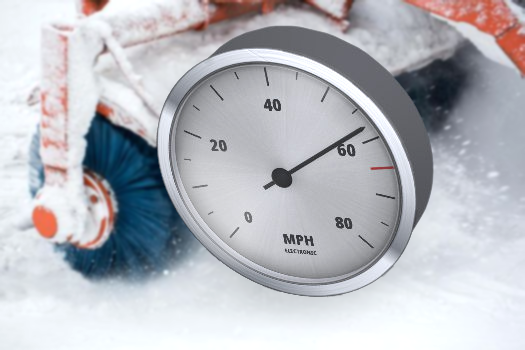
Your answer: 57.5 mph
